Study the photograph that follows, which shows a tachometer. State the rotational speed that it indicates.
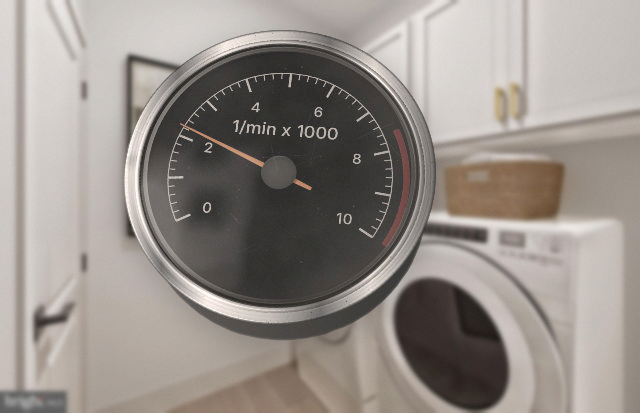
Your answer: 2200 rpm
